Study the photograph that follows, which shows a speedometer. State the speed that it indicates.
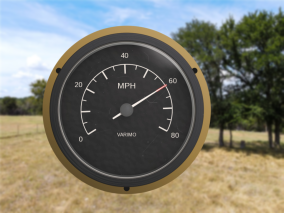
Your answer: 60 mph
